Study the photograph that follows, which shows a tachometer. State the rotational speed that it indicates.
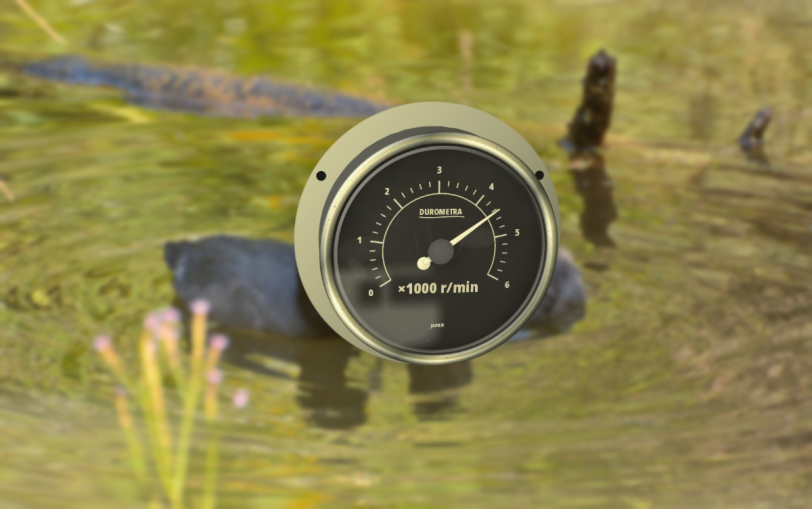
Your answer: 4400 rpm
